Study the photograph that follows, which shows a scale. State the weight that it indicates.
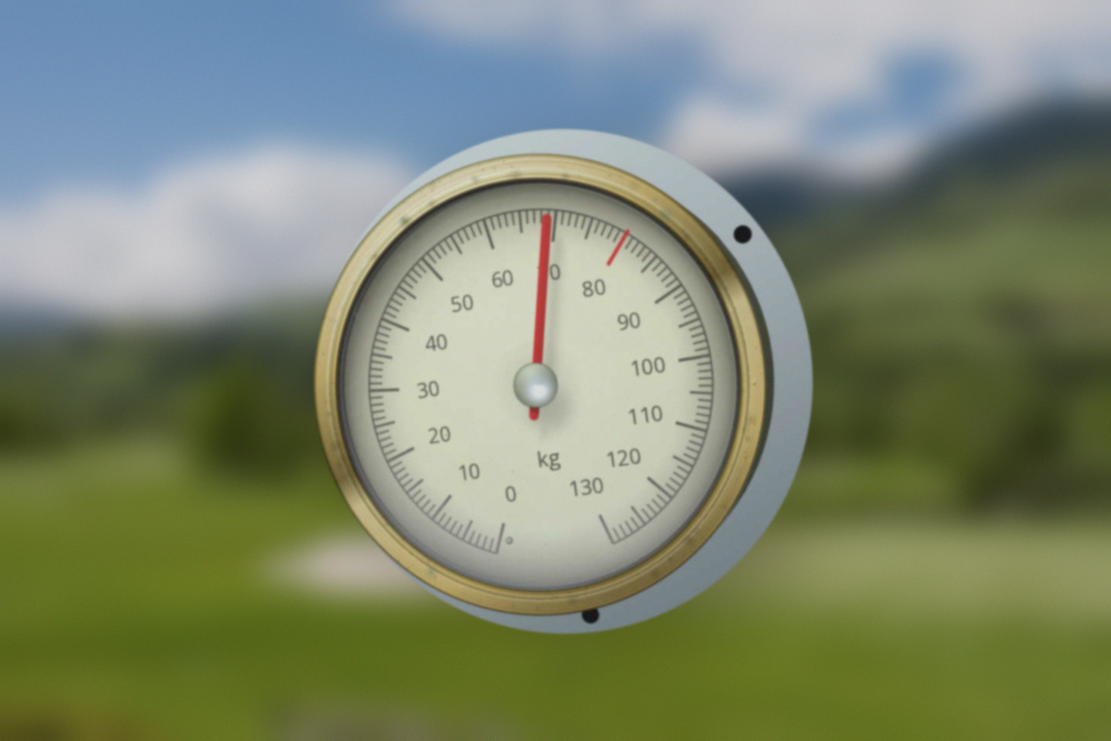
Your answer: 69 kg
